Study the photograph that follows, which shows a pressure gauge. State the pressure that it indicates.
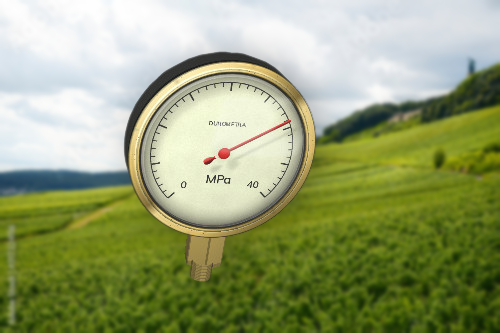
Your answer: 29 MPa
